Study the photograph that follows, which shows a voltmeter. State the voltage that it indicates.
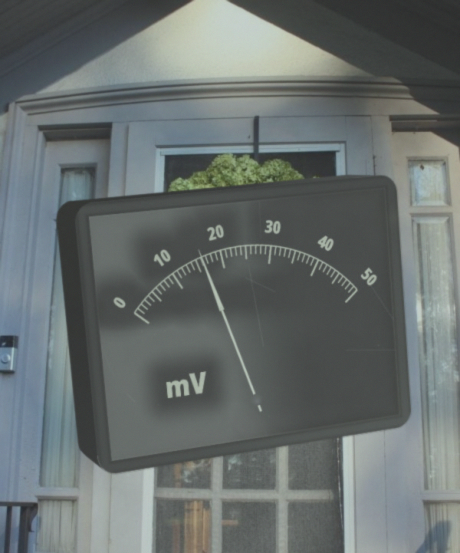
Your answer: 16 mV
